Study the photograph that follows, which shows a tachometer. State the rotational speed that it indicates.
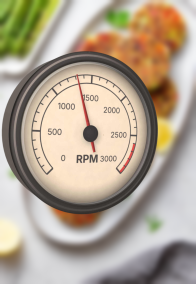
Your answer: 1300 rpm
